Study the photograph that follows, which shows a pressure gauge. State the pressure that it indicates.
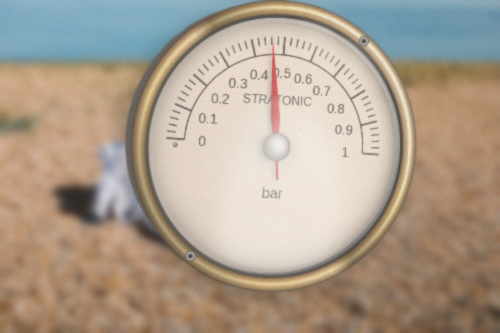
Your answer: 0.46 bar
